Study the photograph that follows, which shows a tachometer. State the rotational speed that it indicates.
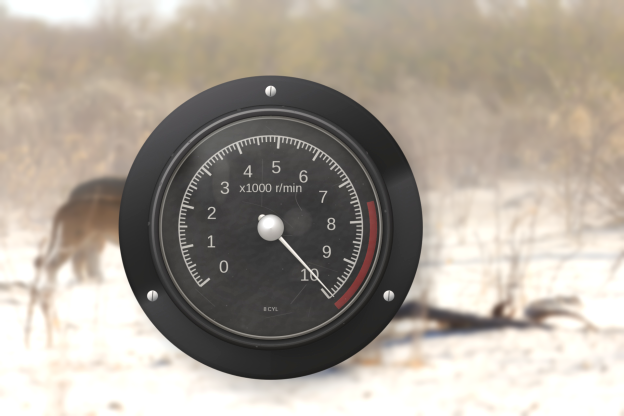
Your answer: 9900 rpm
